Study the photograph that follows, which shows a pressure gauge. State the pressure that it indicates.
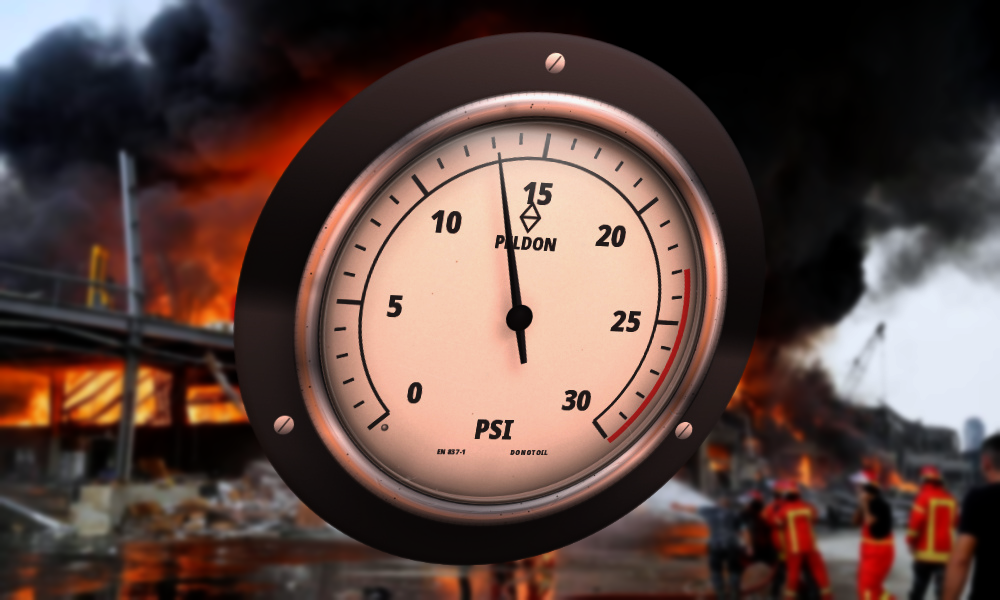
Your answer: 13 psi
